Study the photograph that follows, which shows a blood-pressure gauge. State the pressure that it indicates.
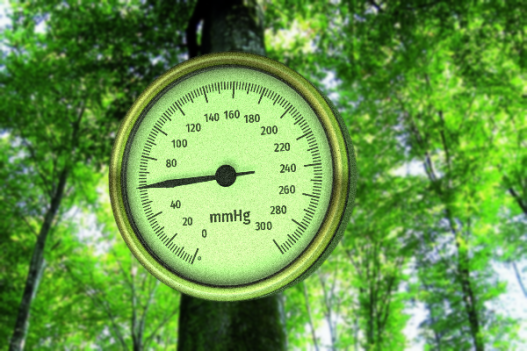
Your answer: 60 mmHg
